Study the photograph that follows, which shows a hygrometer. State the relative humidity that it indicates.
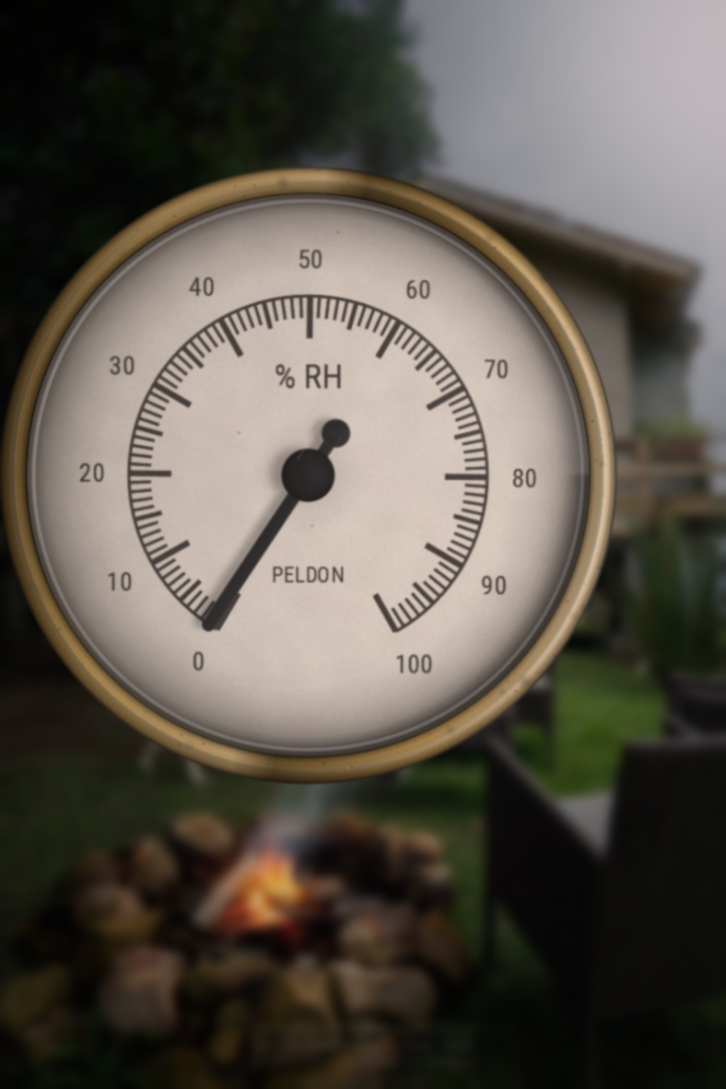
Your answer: 1 %
